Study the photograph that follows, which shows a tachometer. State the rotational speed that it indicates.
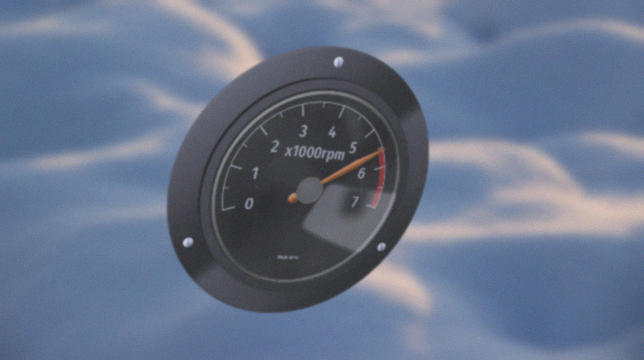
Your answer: 5500 rpm
